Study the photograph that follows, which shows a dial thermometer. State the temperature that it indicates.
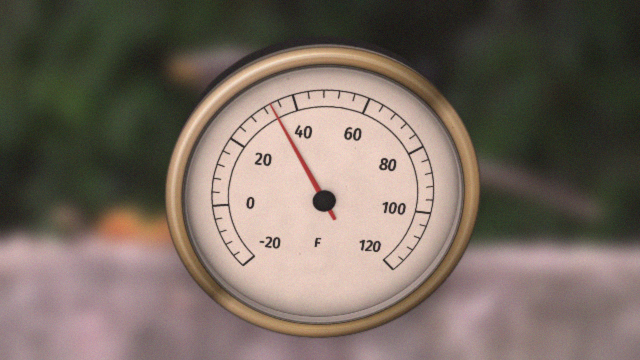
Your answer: 34 °F
